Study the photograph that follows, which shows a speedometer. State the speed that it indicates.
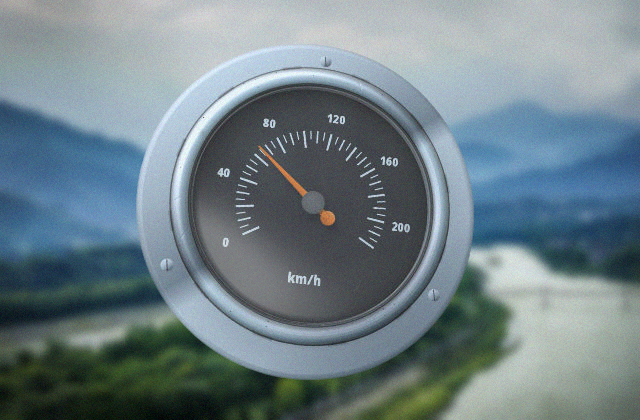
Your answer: 65 km/h
